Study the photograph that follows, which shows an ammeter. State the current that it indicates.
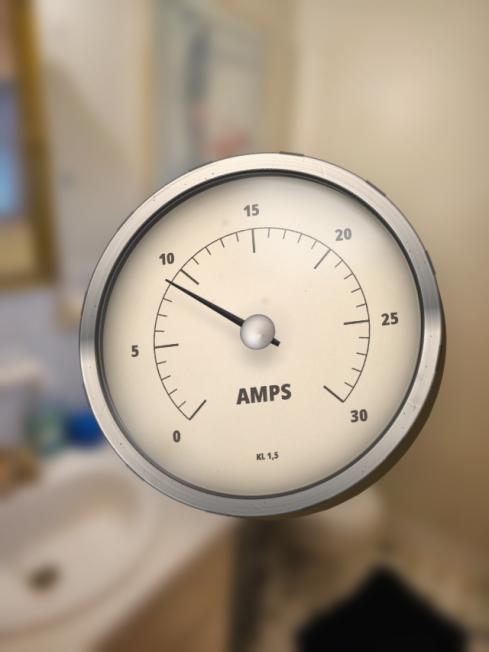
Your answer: 9 A
